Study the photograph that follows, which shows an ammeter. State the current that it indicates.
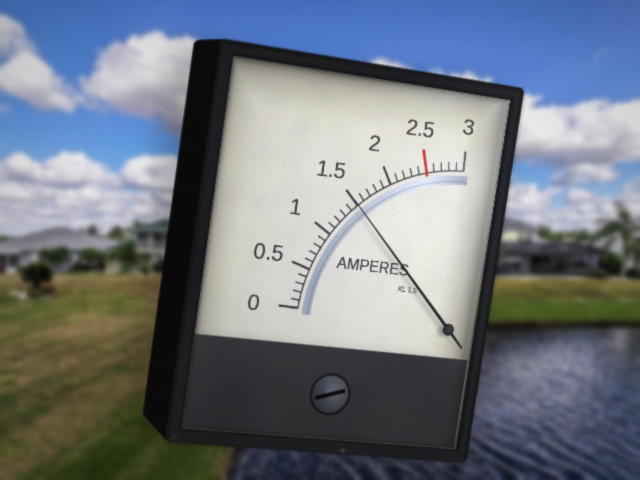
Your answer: 1.5 A
